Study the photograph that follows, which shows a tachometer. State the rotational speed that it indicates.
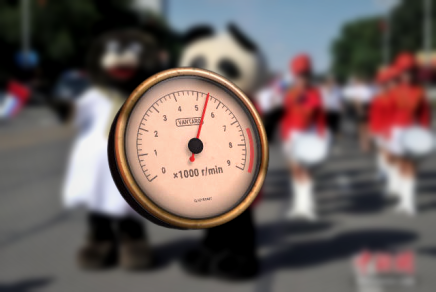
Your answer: 5400 rpm
